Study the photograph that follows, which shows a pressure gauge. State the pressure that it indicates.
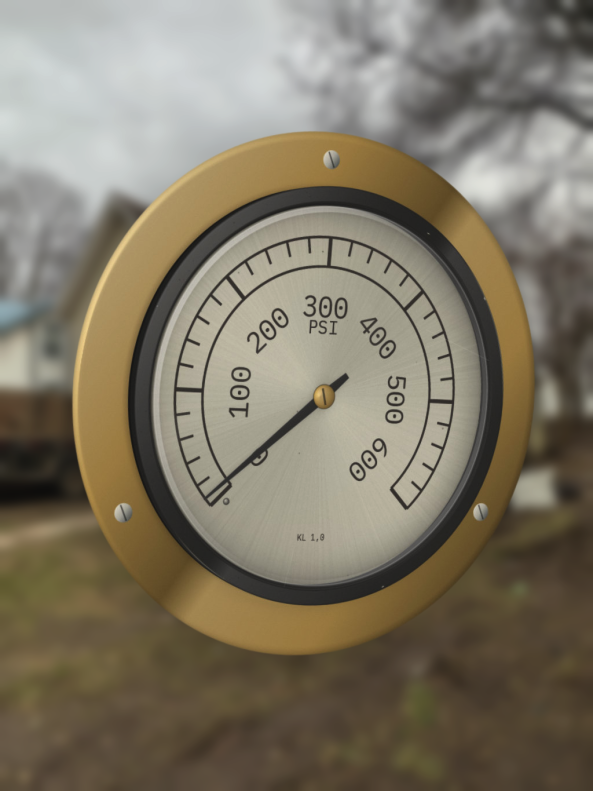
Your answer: 10 psi
